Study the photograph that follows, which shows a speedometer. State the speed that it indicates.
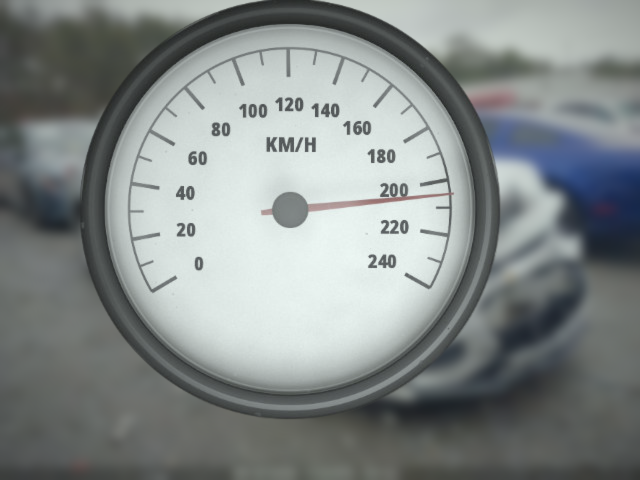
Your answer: 205 km/h
